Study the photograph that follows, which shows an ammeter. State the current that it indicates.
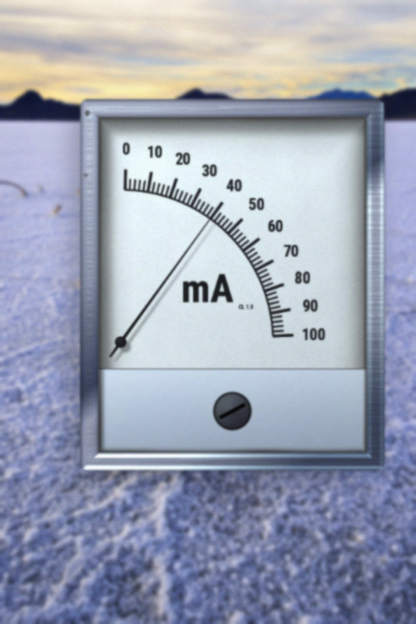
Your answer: 40 mA
